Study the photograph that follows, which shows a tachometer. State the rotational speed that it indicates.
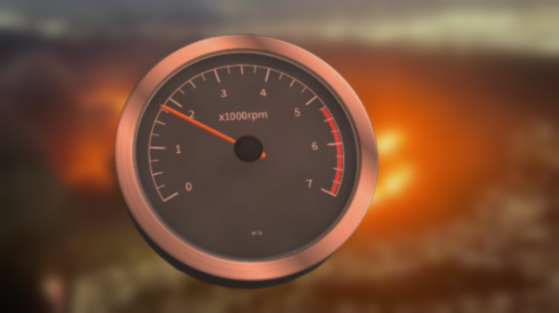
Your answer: 1750 rpm
